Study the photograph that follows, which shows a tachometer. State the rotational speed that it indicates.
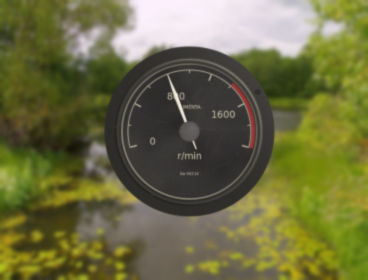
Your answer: 800 rpm
